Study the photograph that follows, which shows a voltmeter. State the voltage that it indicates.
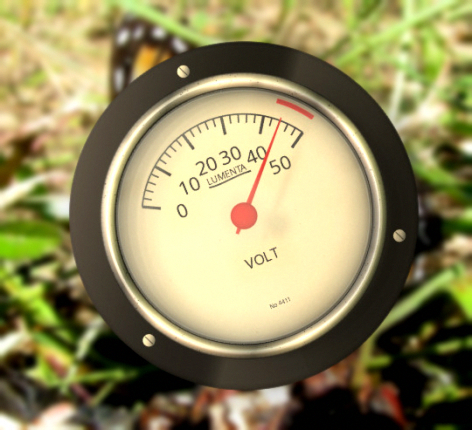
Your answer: 44 V
